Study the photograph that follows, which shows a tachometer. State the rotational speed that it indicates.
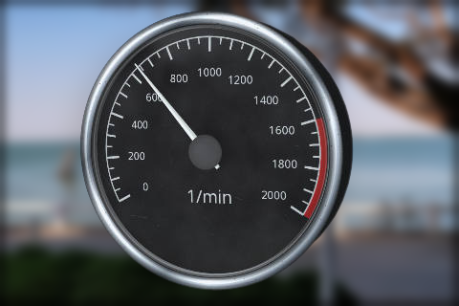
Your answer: 650 rpm
